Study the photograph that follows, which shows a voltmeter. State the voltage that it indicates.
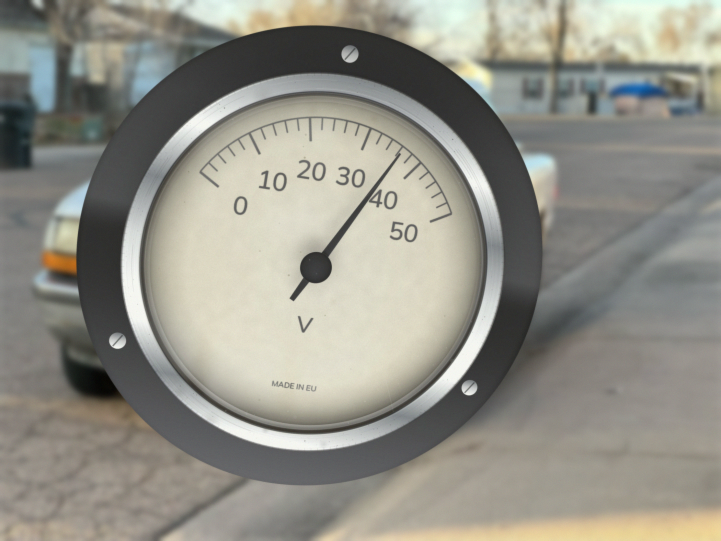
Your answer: 36 V
